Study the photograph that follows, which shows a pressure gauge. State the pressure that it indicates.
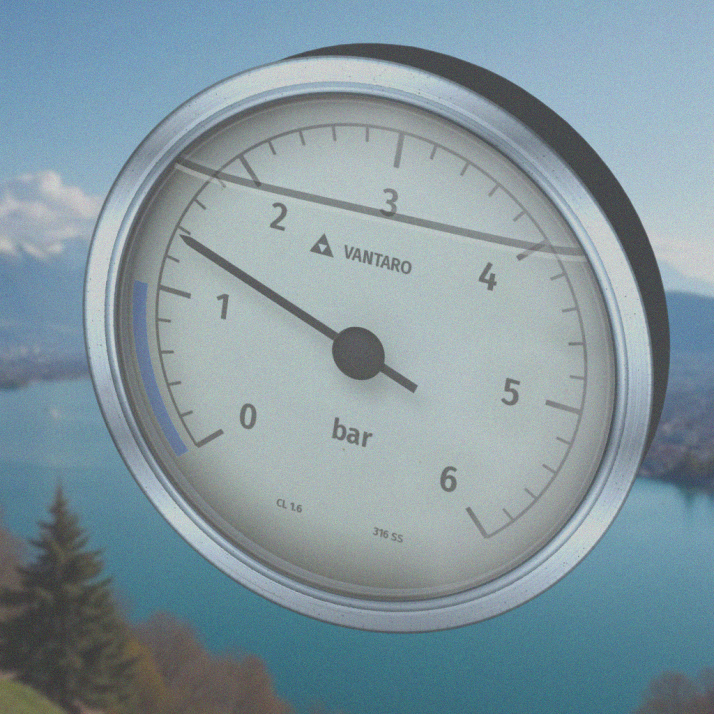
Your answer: 1.4 bar
